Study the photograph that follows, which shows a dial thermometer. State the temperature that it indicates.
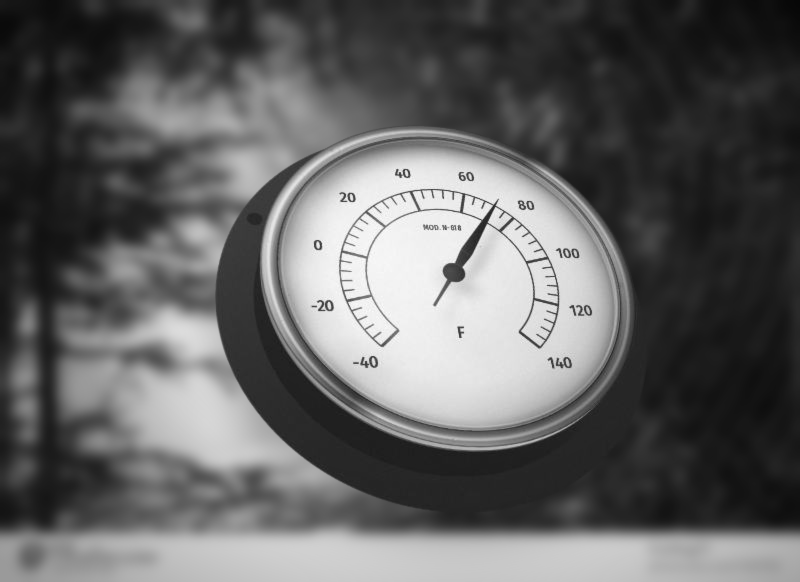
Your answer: 72 °F
